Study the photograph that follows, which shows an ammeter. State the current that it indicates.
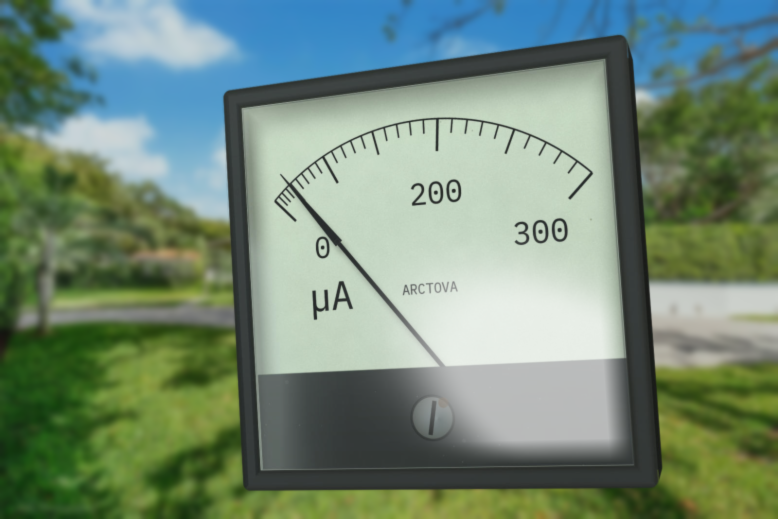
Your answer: 50 µA
